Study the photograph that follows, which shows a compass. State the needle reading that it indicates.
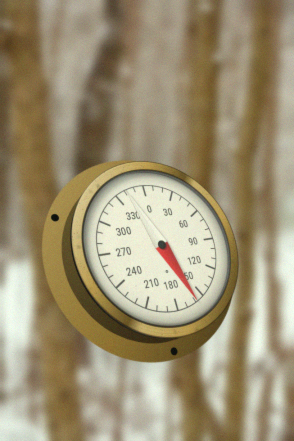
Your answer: 160 °
